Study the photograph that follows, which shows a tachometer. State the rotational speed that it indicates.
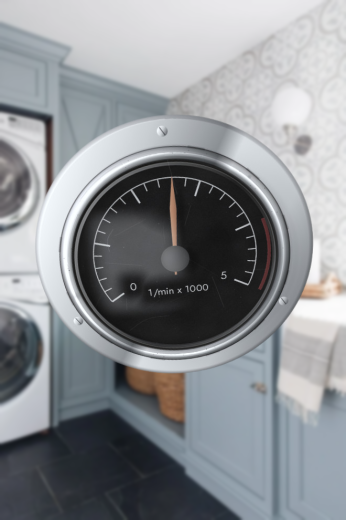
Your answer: 2600 rpm
